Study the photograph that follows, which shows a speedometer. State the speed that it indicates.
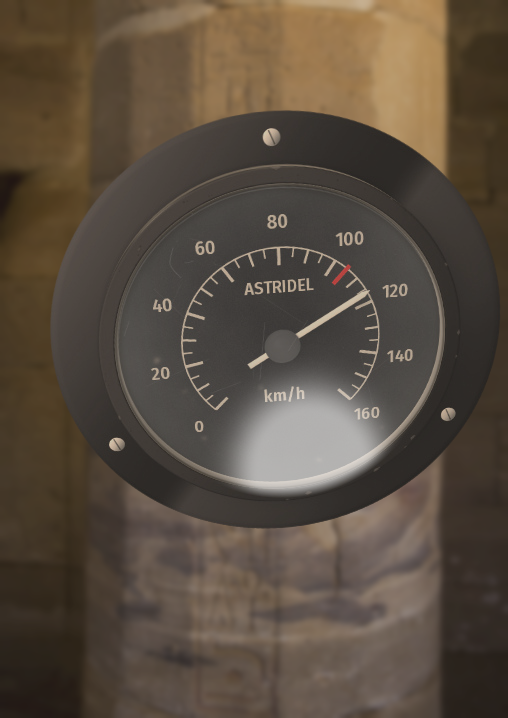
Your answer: 115 km/h
